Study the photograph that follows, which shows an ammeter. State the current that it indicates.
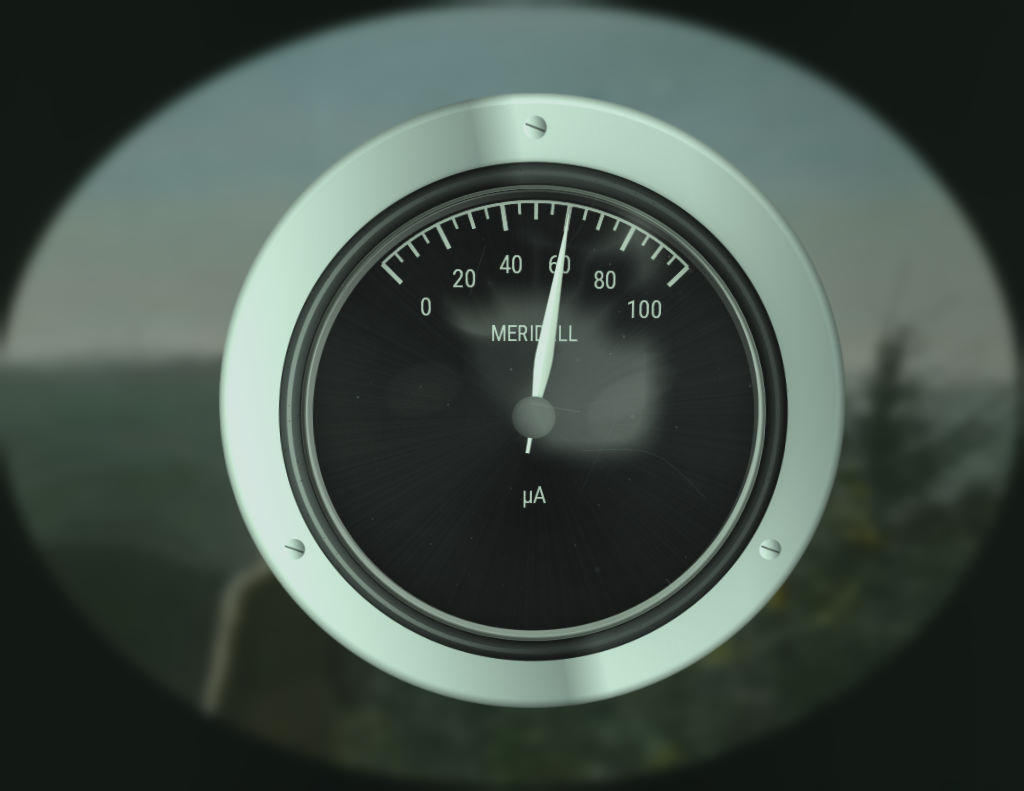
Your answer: 60 µA
